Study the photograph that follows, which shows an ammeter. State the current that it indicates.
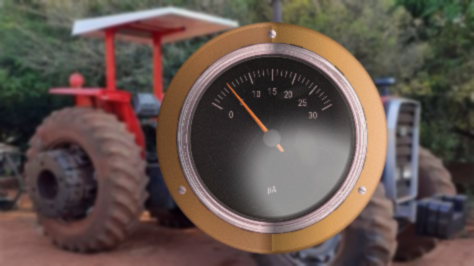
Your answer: 5 µA
